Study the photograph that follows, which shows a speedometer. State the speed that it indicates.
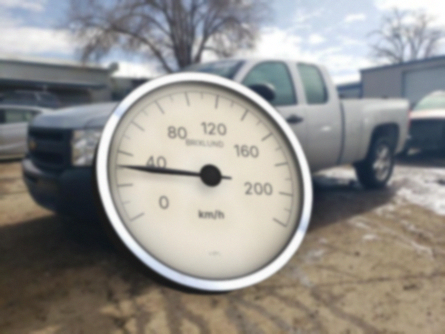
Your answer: 30 km/h
